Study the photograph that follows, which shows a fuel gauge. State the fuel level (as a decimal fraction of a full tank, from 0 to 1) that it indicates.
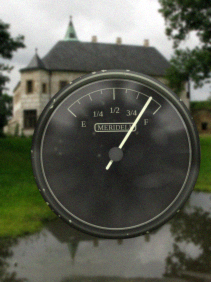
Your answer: 0.875
